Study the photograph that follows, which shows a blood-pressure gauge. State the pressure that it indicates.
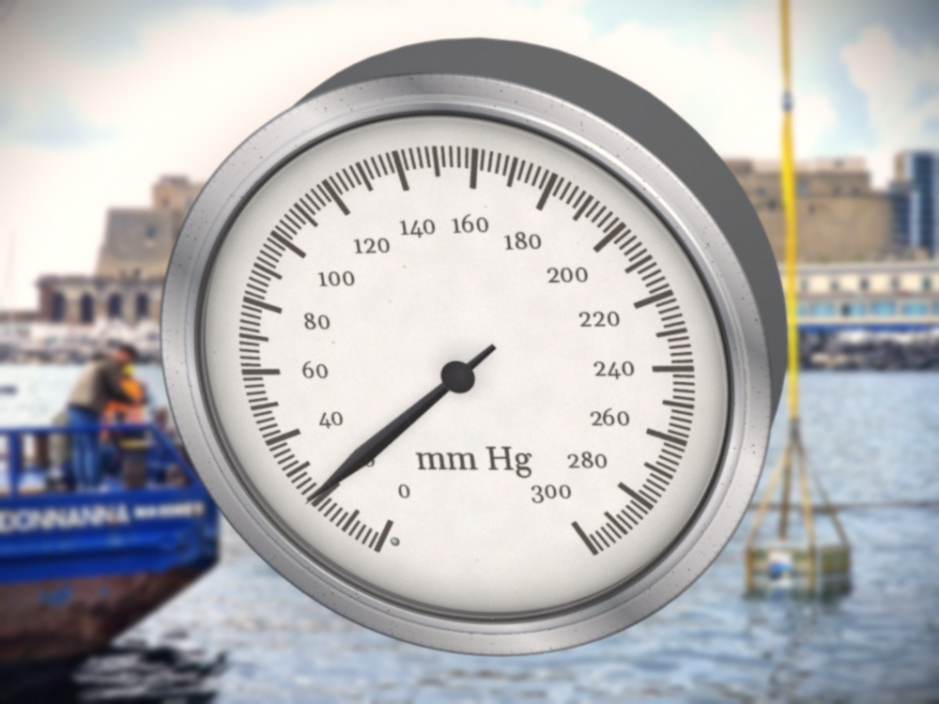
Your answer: 22 mmHg
